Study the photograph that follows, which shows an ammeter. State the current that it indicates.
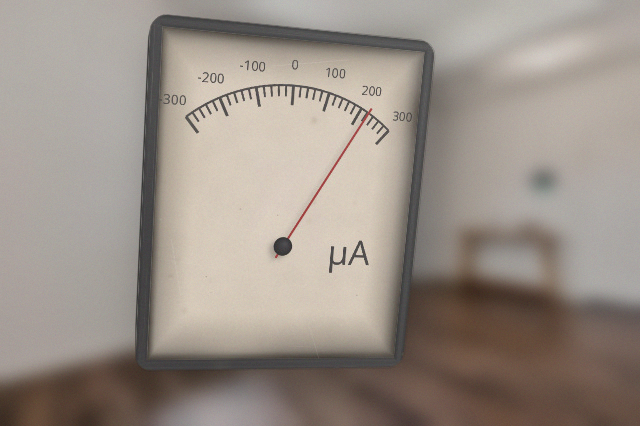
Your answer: 220 µA
